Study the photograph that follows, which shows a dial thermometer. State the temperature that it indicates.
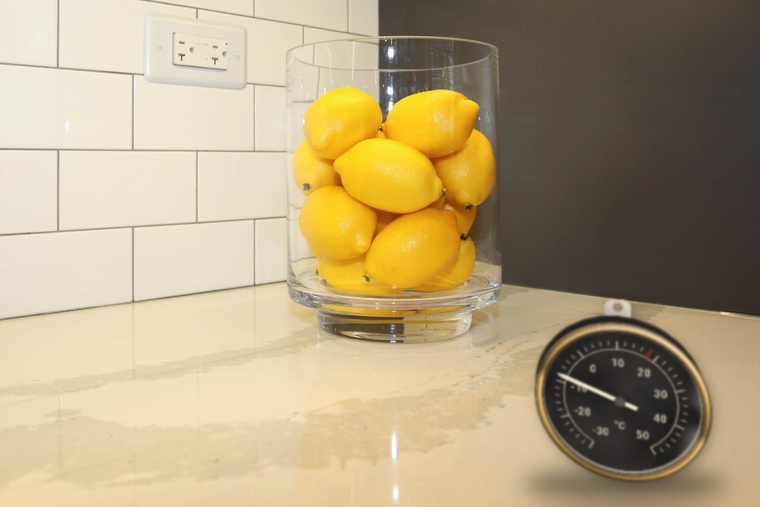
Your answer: -8 °C
